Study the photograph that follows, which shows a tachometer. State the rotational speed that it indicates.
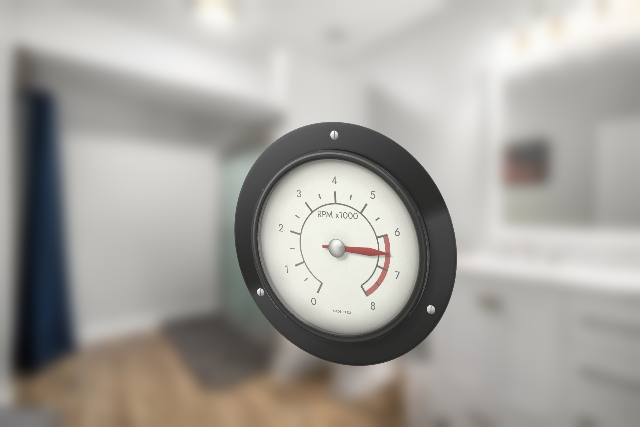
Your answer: 6500 rpm
